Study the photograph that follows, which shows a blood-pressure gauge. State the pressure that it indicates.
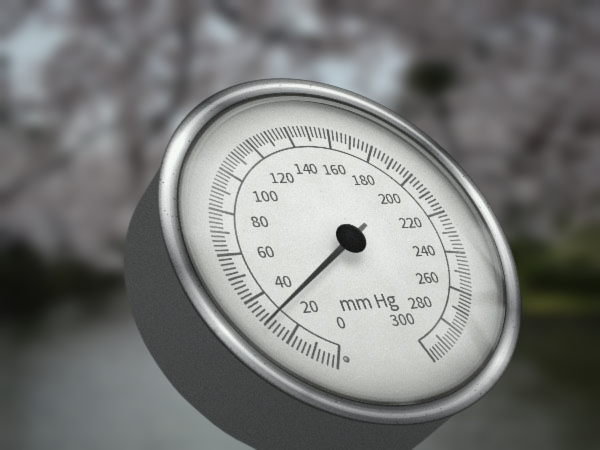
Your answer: 30 mmHg
